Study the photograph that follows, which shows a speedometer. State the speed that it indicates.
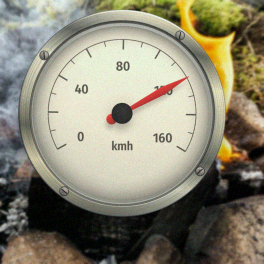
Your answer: 120 km/h
